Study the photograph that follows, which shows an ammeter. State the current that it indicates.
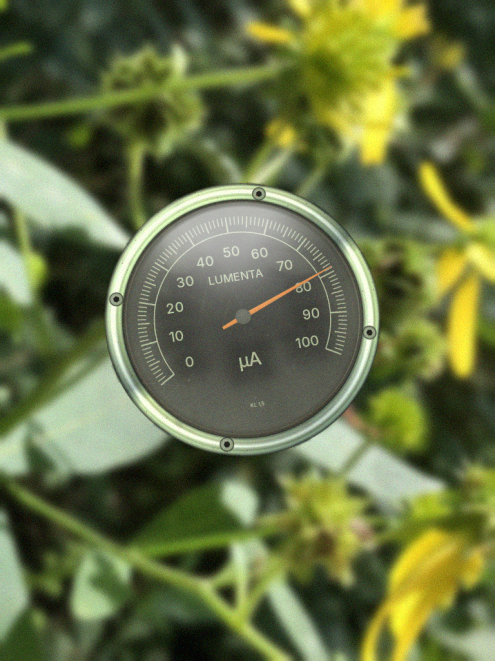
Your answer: 79 µA
